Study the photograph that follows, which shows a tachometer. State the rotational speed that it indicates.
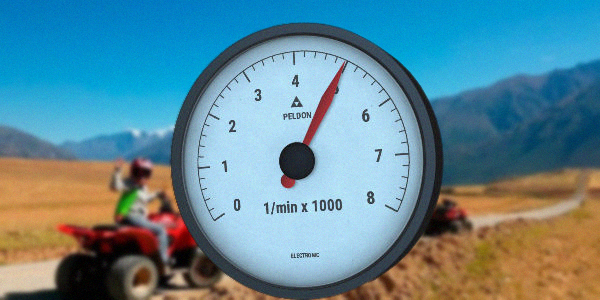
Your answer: 5000 rpm
